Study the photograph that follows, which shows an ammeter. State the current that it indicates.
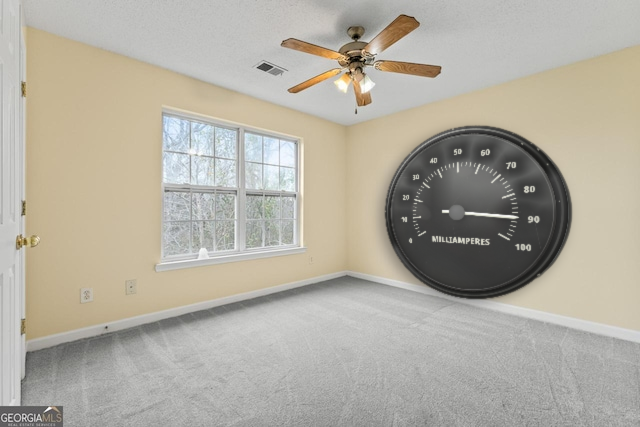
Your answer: 90 mA
